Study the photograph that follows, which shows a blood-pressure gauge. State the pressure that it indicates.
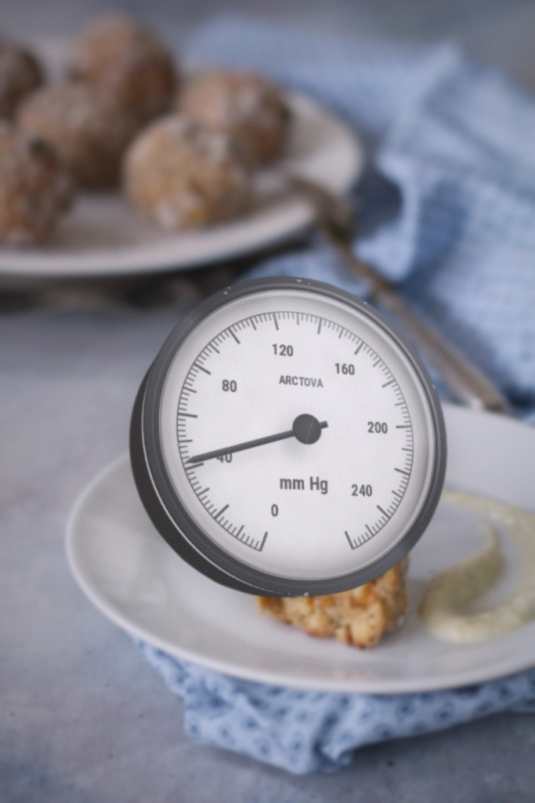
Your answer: 42 mmHg
